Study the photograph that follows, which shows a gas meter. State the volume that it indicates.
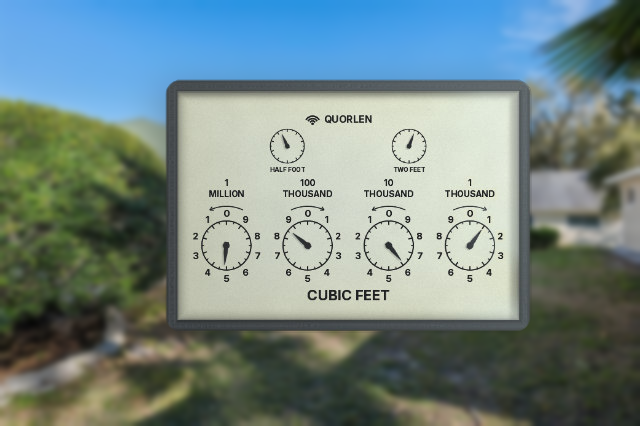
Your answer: 486100 ft³
